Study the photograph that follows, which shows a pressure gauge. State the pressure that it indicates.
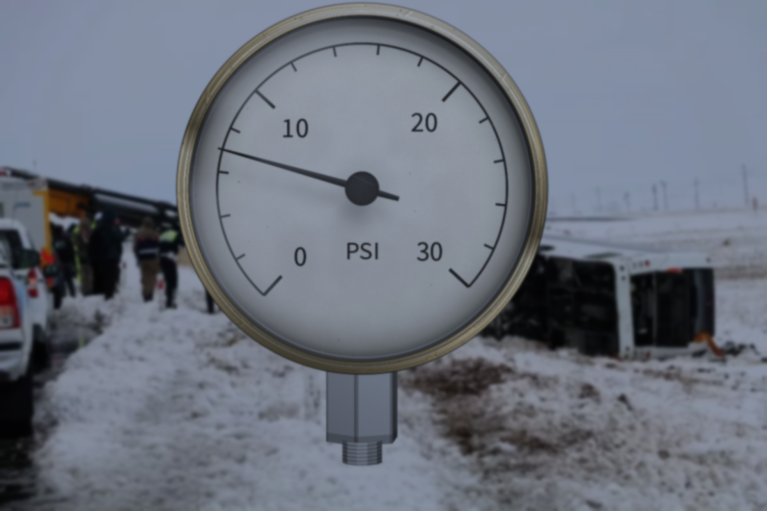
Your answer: 7 psi
